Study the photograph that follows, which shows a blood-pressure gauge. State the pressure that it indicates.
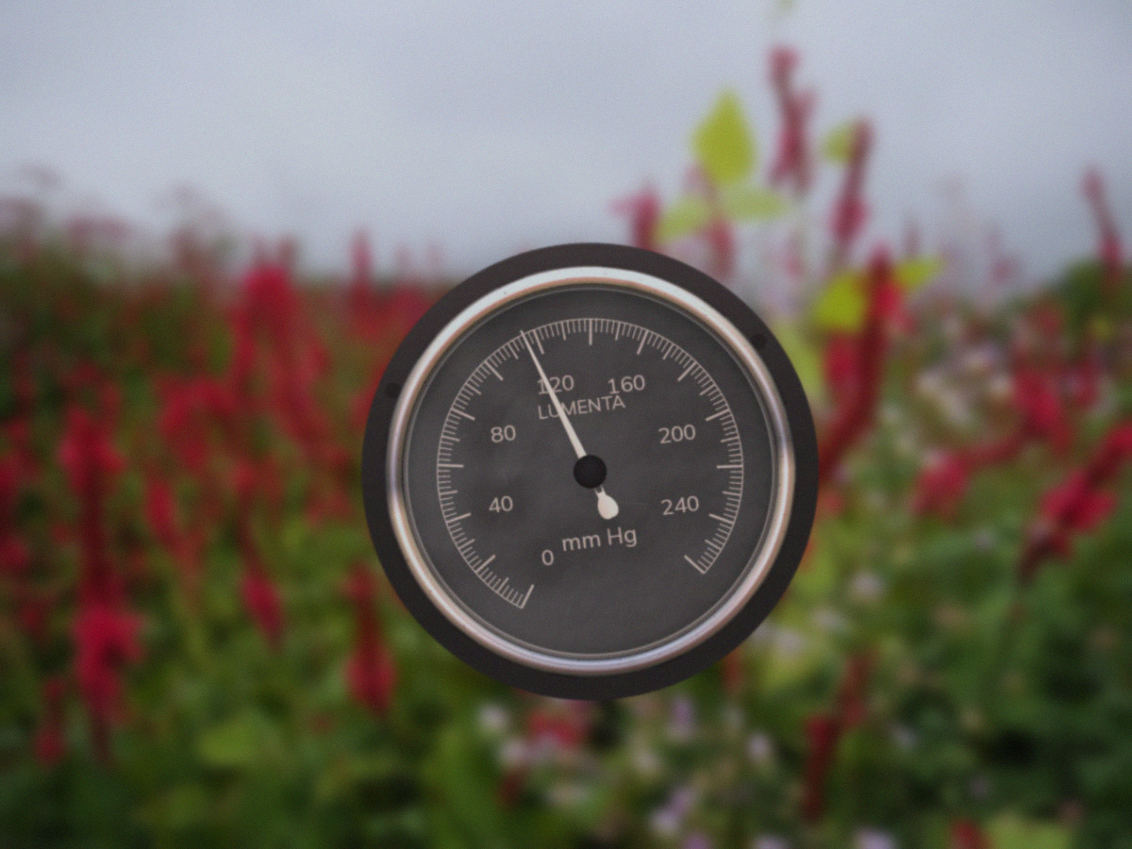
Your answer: 116 mmHg
